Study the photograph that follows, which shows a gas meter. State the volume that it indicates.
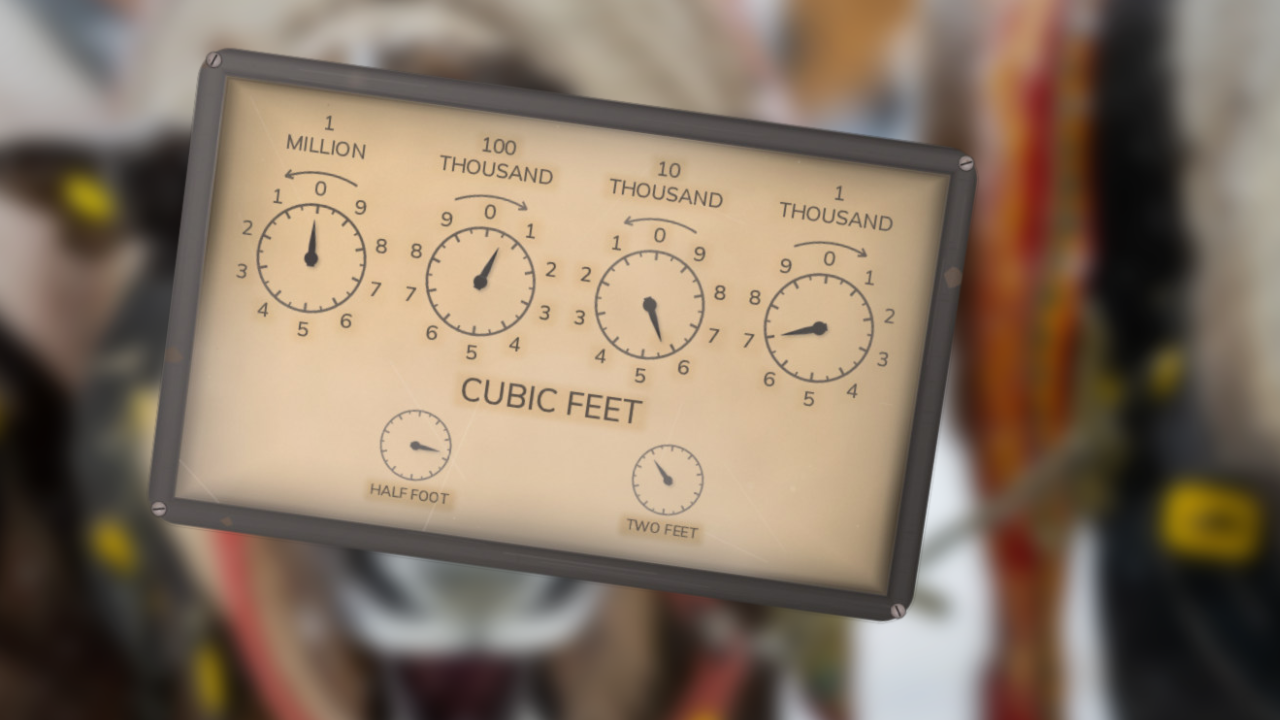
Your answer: 5700 ft³
